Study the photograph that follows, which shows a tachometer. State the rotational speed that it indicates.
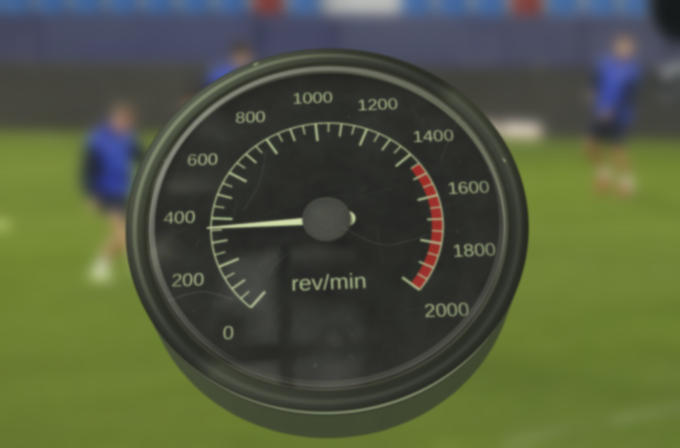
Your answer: 350 rpm
